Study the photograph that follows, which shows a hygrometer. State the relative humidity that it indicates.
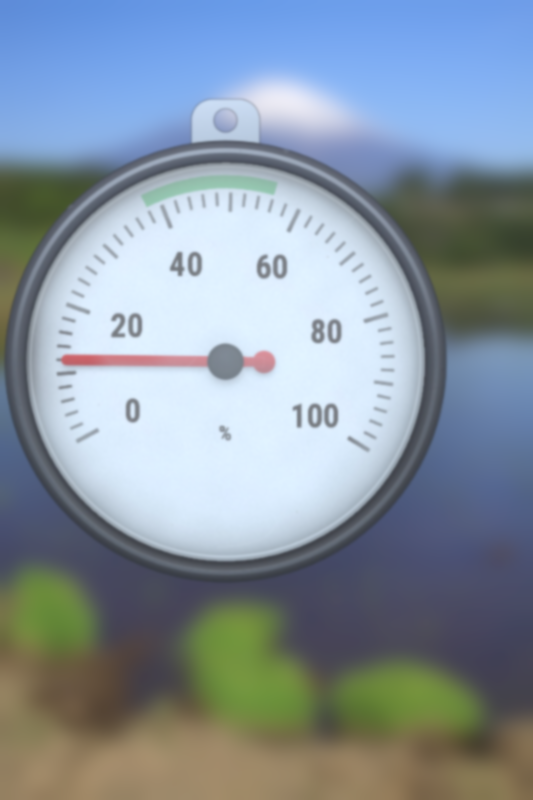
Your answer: 12 %
